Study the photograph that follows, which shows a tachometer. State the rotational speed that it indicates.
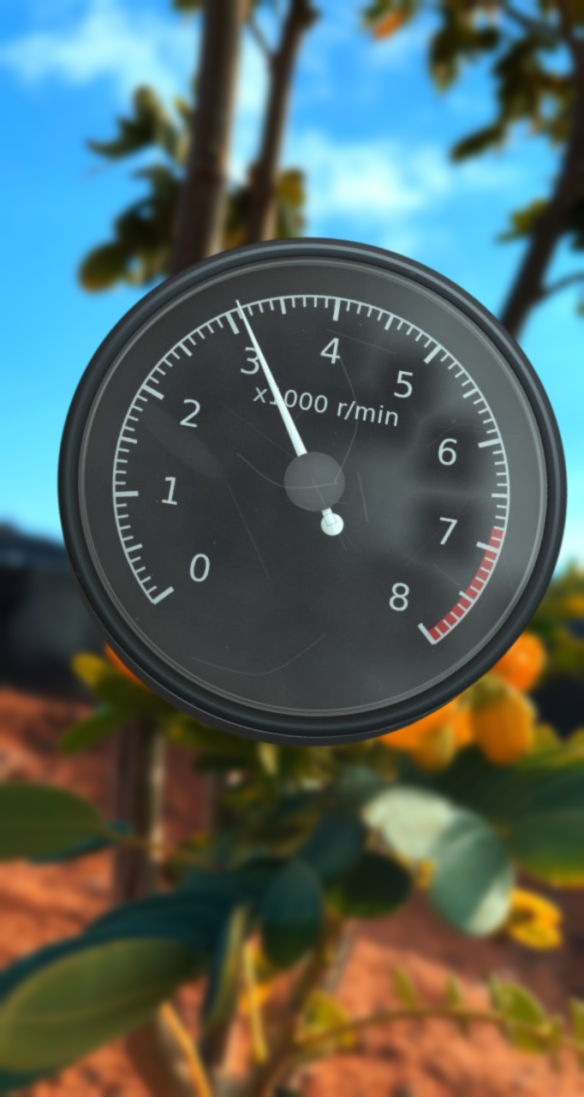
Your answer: 3100 rpm
